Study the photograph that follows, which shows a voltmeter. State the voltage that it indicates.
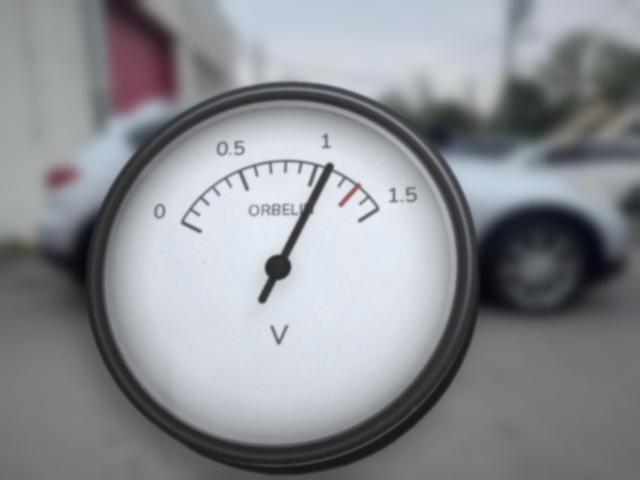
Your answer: 1.1 V
